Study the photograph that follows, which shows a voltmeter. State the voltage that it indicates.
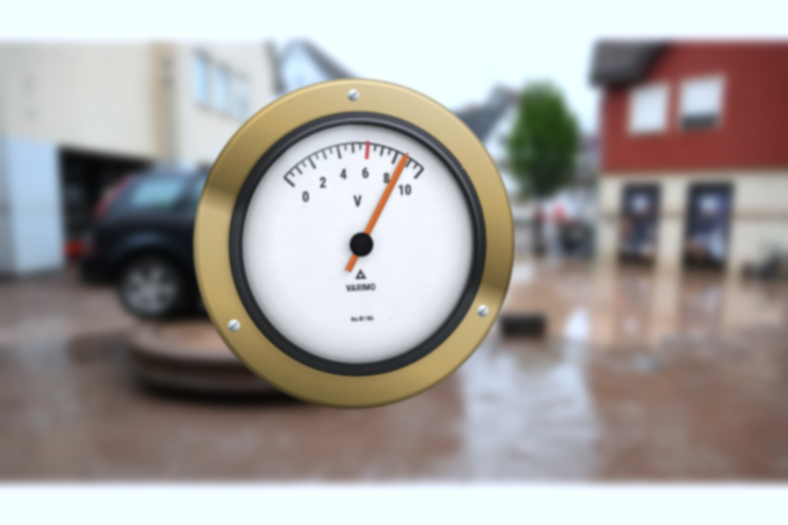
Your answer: 8.5 V
